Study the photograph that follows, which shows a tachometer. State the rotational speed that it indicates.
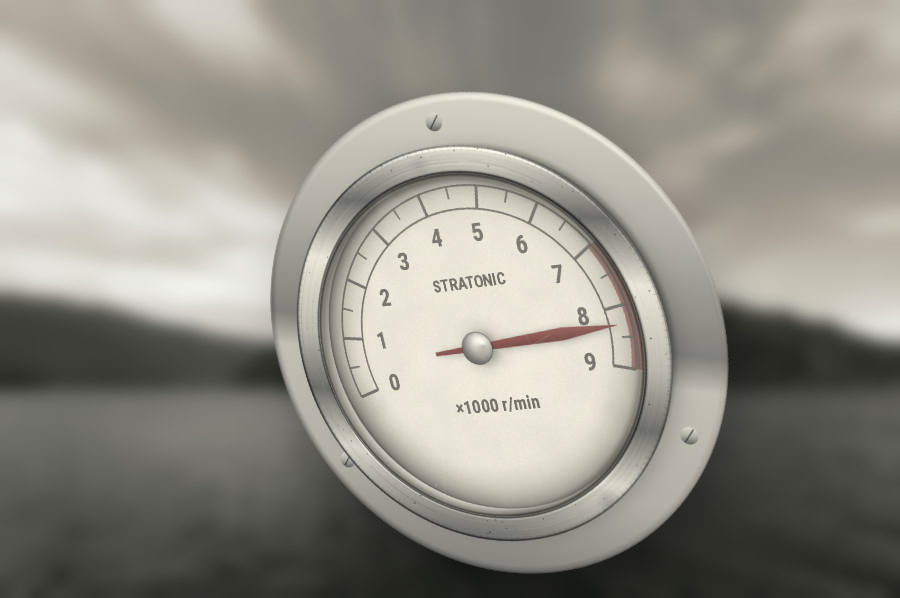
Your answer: 8250 rpm
